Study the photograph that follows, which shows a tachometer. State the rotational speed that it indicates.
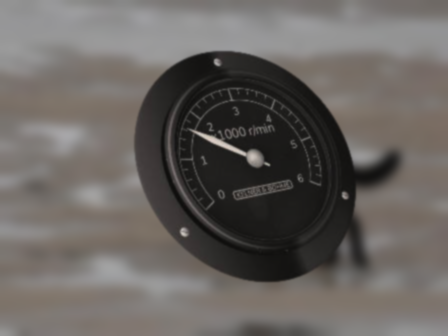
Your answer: 1600 rpm
